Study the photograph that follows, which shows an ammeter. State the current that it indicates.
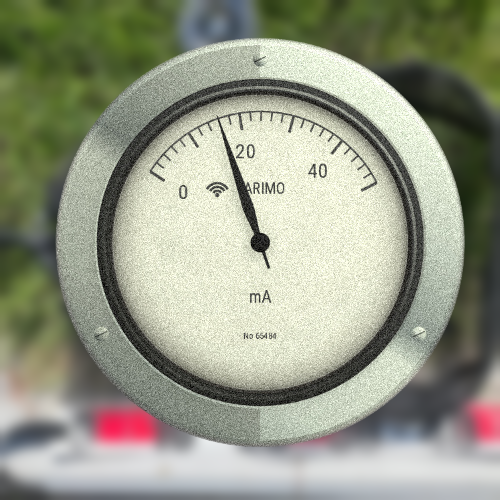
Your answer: 16 mA
